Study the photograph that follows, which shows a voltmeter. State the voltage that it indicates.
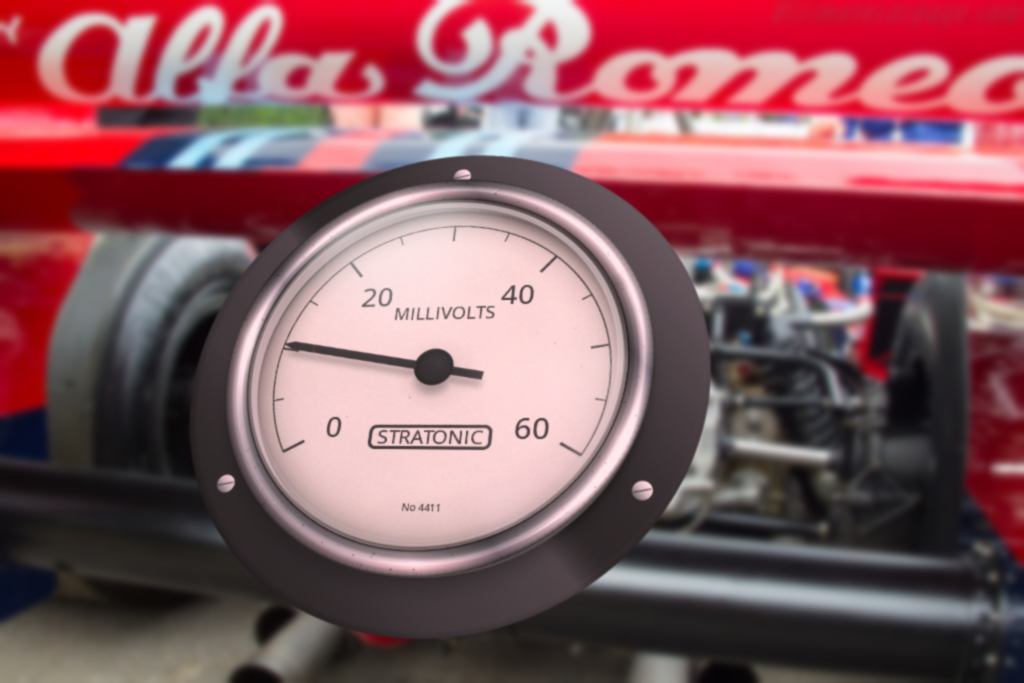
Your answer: 10 mV
